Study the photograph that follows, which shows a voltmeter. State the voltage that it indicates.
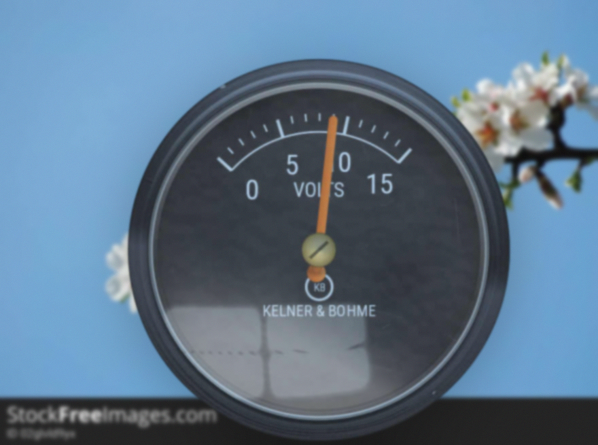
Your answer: 9 V
